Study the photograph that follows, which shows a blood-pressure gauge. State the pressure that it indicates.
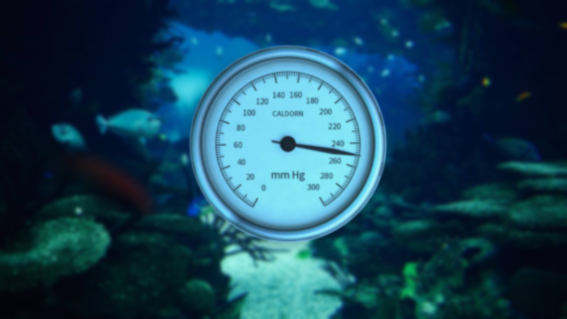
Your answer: 250 mmHg
